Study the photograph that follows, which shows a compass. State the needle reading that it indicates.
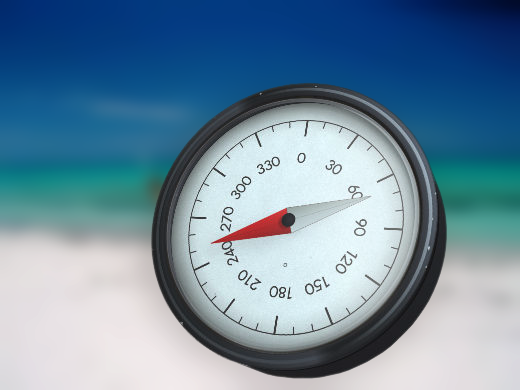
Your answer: 250 °
